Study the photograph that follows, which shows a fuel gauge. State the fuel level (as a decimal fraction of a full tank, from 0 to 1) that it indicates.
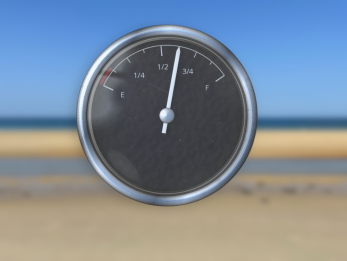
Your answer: 0.625
